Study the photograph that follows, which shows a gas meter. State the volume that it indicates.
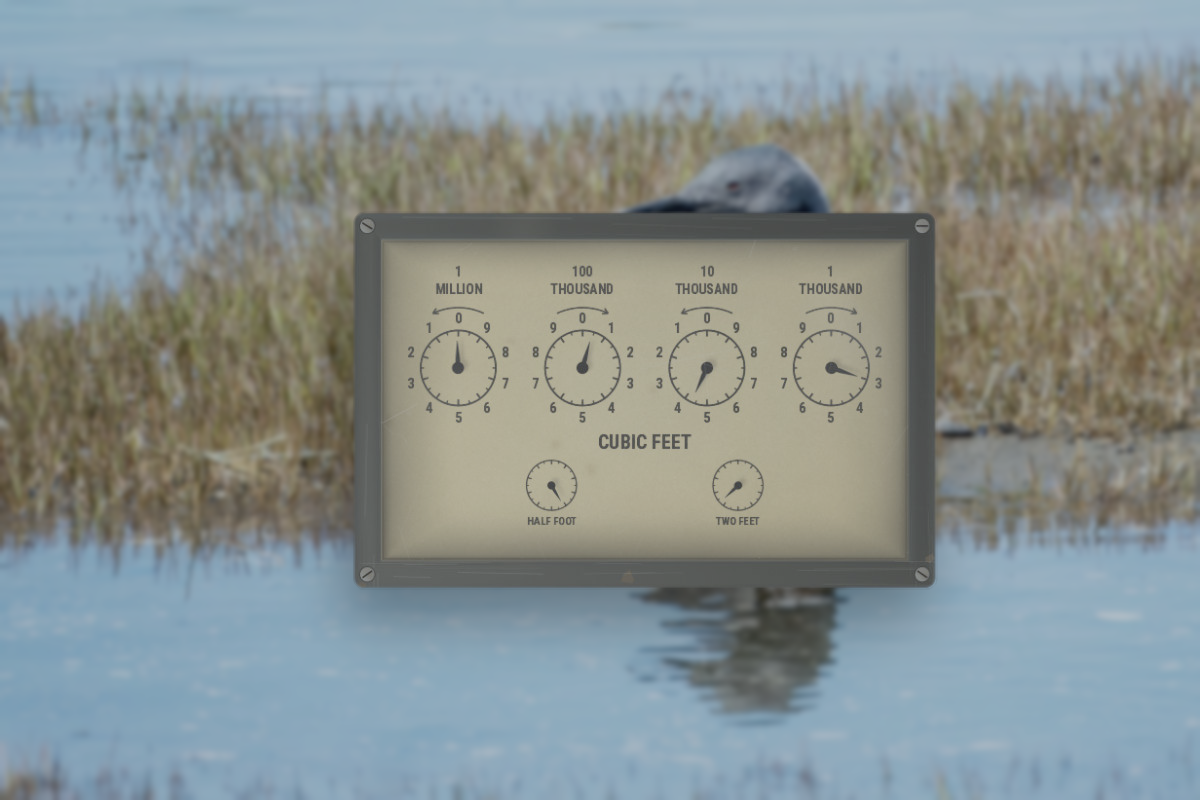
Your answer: 4300 ft³
